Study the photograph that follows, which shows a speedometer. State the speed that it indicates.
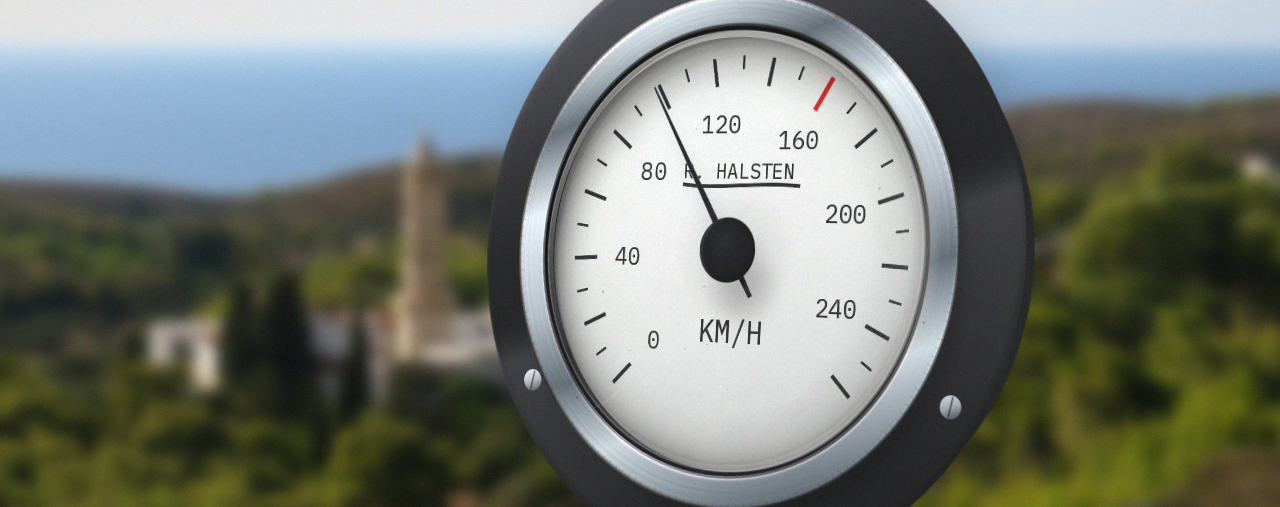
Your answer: 100 km/h
